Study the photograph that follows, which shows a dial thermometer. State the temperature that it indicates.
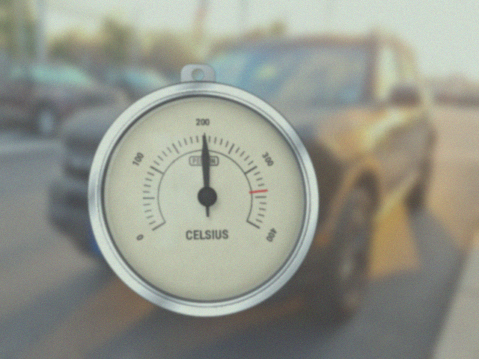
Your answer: 200 °C
